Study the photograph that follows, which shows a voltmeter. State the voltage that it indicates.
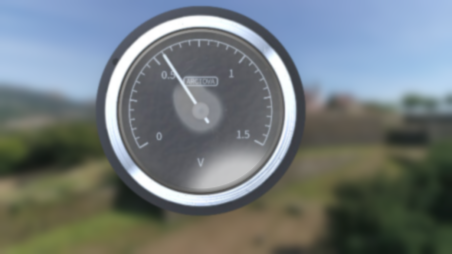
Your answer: 0.55 V
